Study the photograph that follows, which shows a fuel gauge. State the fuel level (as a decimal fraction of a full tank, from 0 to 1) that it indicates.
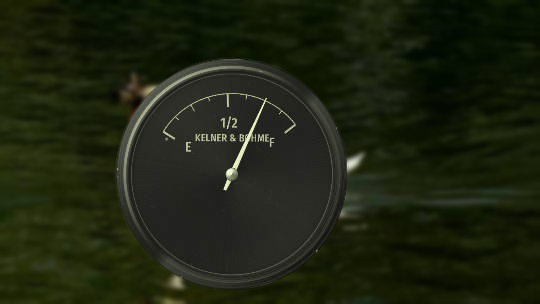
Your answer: 0.75
